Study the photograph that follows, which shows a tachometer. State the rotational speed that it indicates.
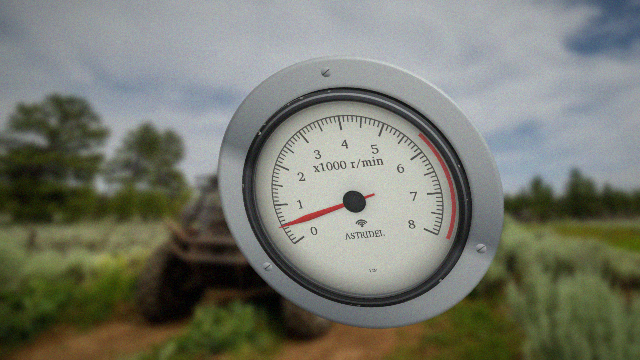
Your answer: 500 rpm
